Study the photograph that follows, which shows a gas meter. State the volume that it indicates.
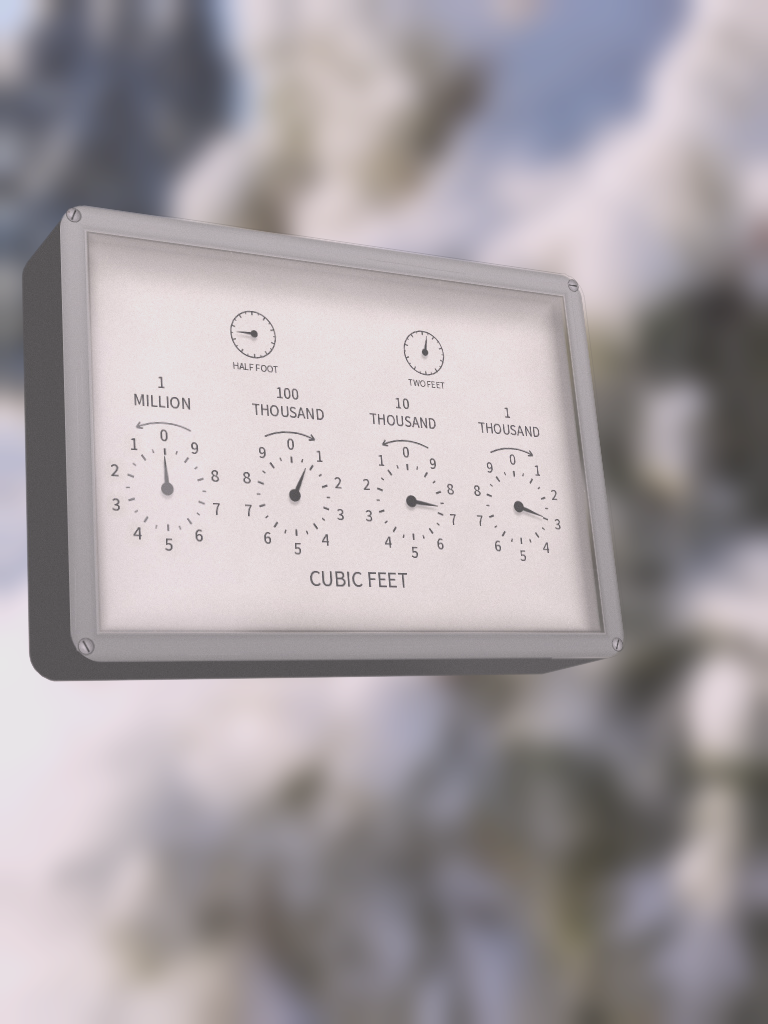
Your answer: 7300 ft³
